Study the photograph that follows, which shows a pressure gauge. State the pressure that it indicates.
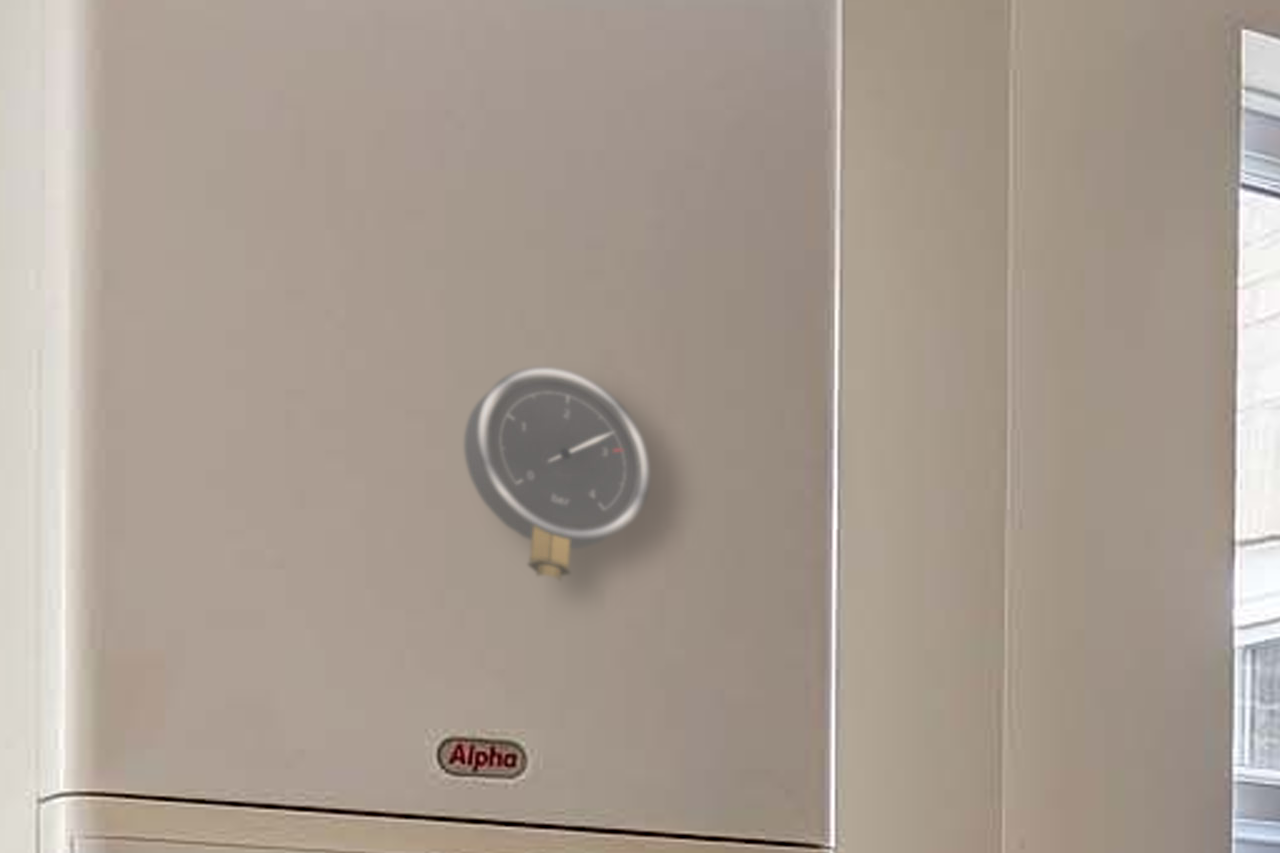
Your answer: 2.75 bar
